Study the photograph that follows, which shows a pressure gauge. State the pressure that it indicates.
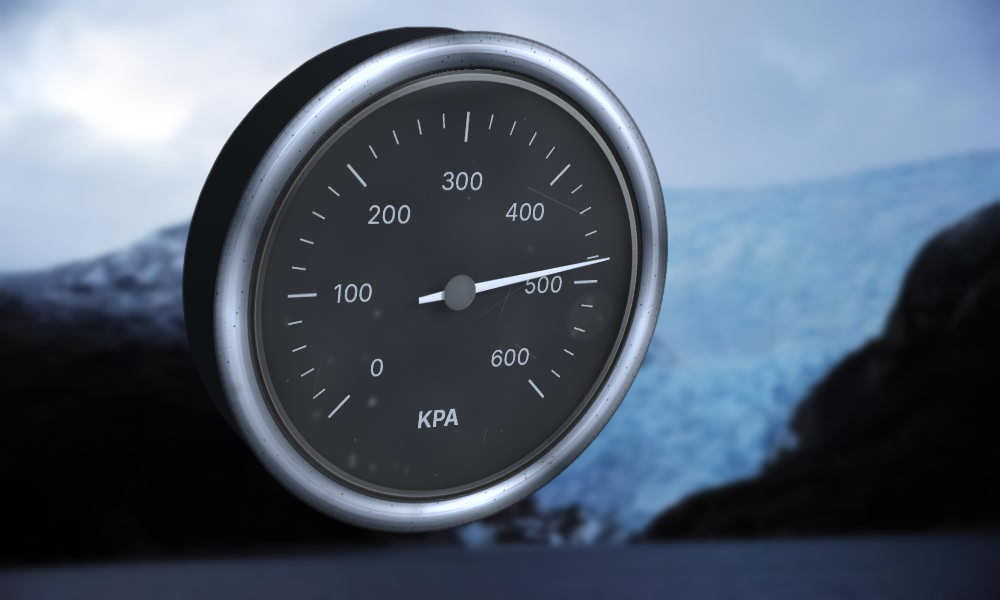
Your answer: 480 kPa
